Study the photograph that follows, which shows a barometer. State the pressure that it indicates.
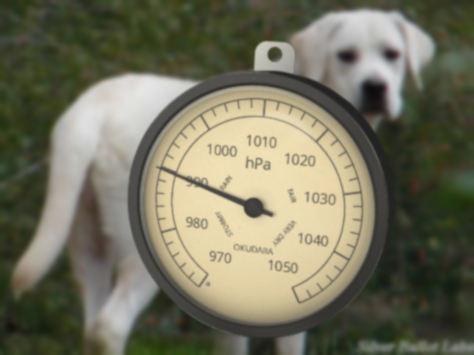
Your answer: 990 hPa
